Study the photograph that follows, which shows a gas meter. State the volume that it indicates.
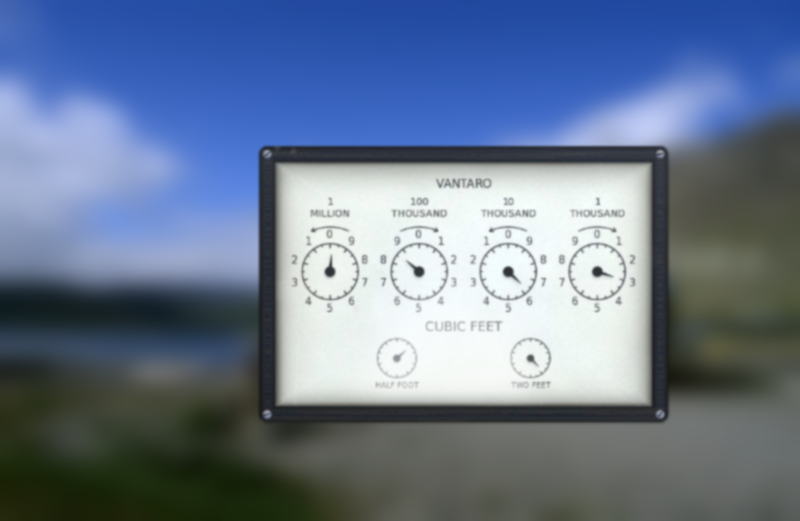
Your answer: 986300 ft³
